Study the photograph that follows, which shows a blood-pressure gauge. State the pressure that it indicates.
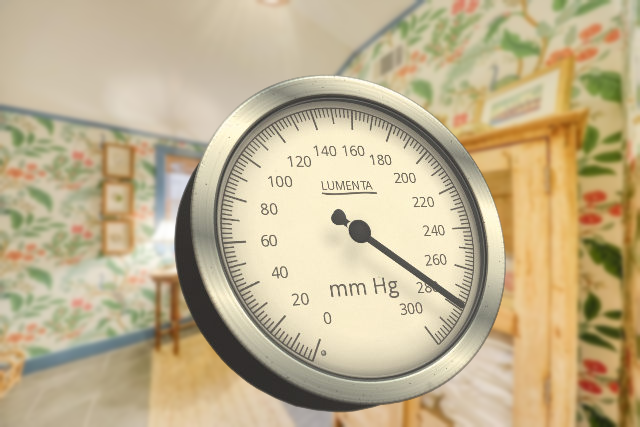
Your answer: 280 mmHg
